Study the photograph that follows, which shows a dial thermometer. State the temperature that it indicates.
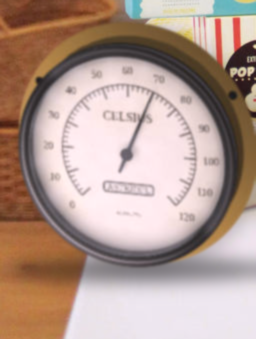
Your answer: 70 °C
